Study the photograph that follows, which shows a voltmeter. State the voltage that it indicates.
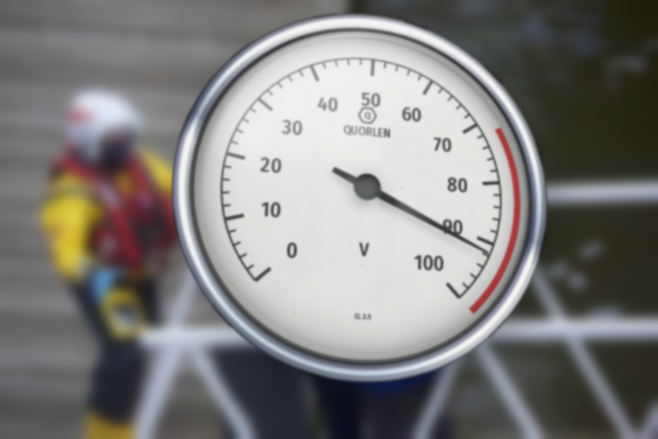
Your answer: 92 V
